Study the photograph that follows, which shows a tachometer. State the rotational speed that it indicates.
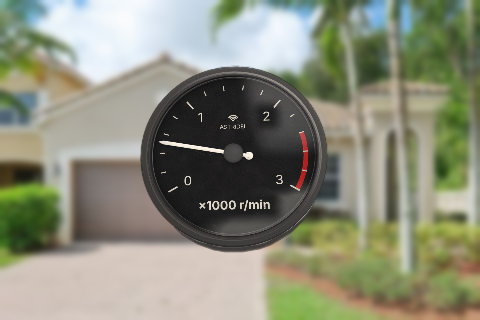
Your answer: 500 rpm
